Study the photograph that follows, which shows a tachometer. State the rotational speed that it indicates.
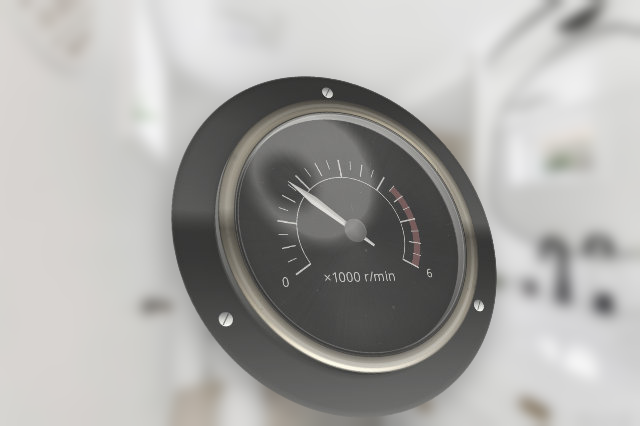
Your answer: 1750 rpm
